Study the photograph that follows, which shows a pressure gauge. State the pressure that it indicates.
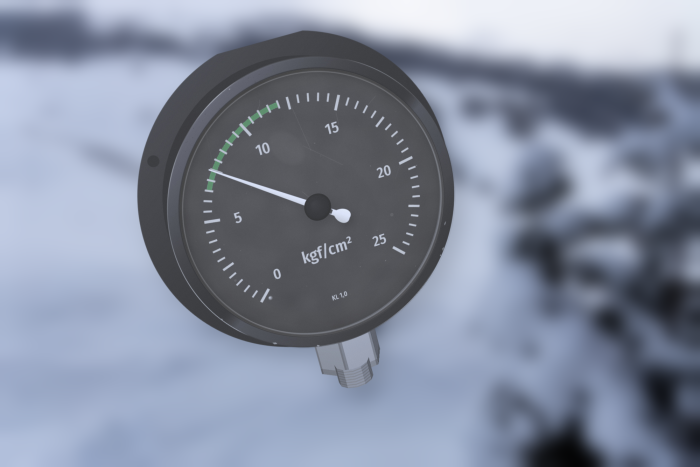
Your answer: 7.5 kg/cm²
